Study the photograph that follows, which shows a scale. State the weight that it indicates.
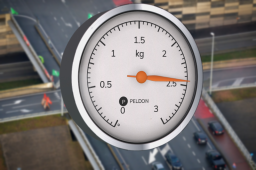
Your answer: 2.45 kg
